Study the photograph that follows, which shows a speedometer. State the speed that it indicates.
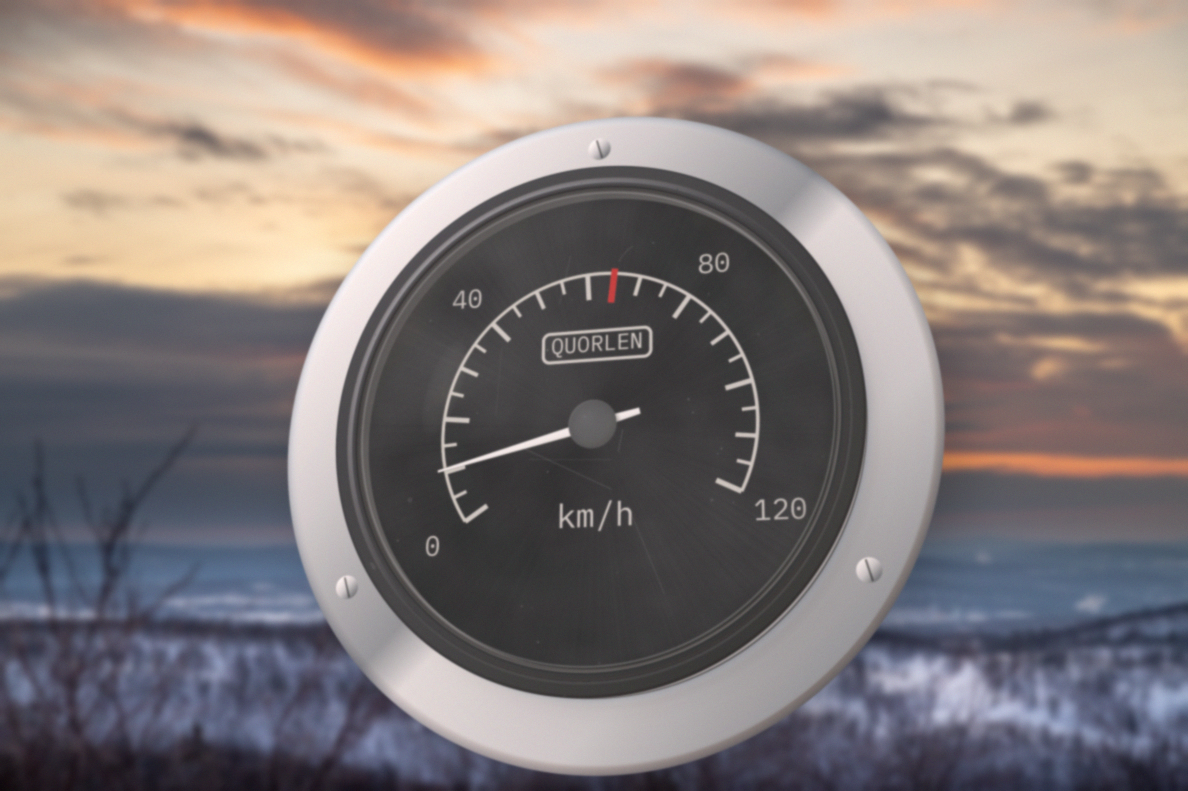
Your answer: 10 km/h
